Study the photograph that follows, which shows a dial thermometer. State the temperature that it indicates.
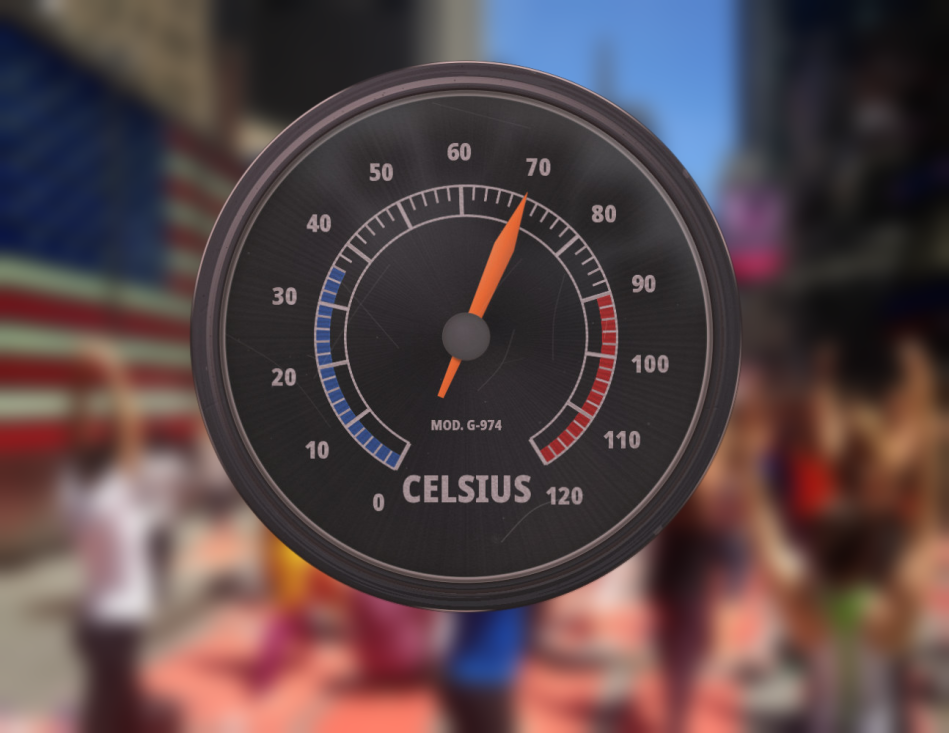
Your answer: 70 °C
